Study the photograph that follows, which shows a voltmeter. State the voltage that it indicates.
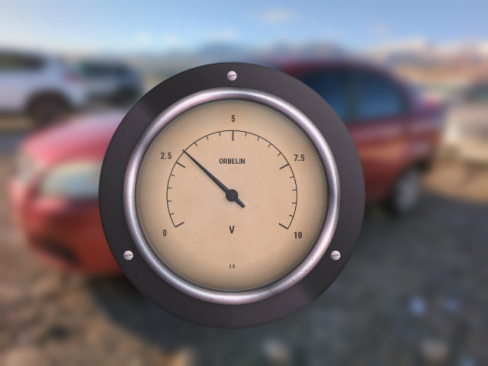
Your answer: 3 V
